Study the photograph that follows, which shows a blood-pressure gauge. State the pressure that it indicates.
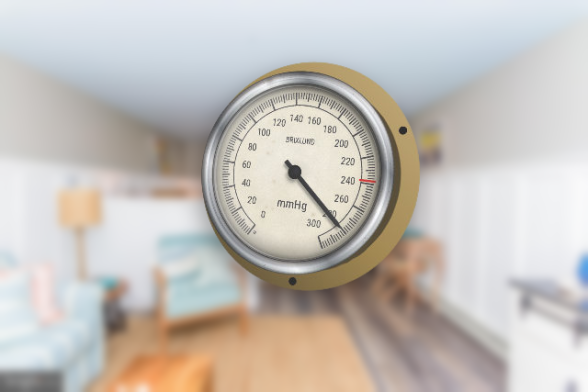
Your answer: 280 mmHg
